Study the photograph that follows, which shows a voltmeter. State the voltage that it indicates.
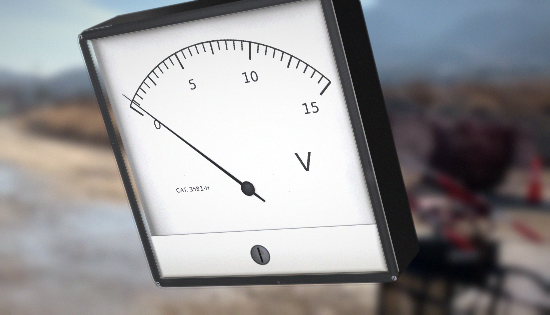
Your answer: 0.5 V
